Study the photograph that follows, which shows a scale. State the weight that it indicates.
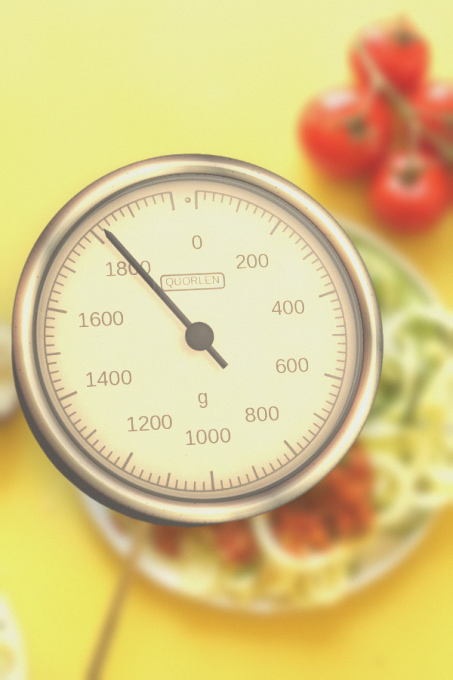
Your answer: 1820 g
